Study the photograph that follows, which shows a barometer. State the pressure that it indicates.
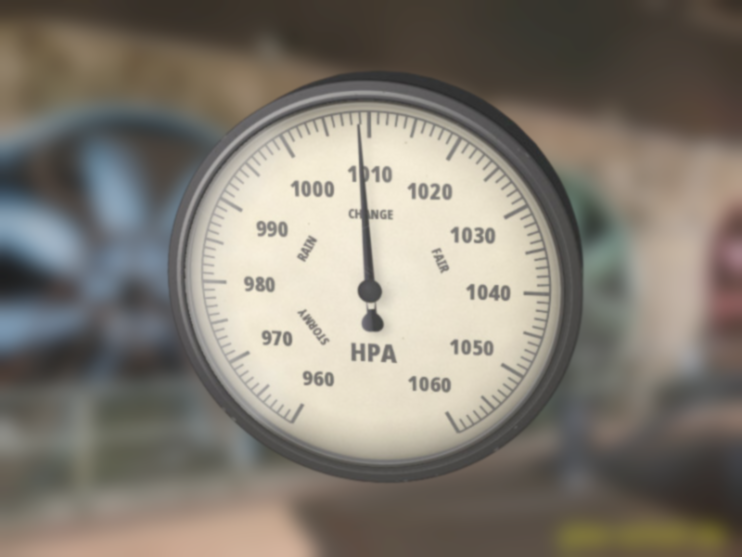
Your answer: 1009 hPa
